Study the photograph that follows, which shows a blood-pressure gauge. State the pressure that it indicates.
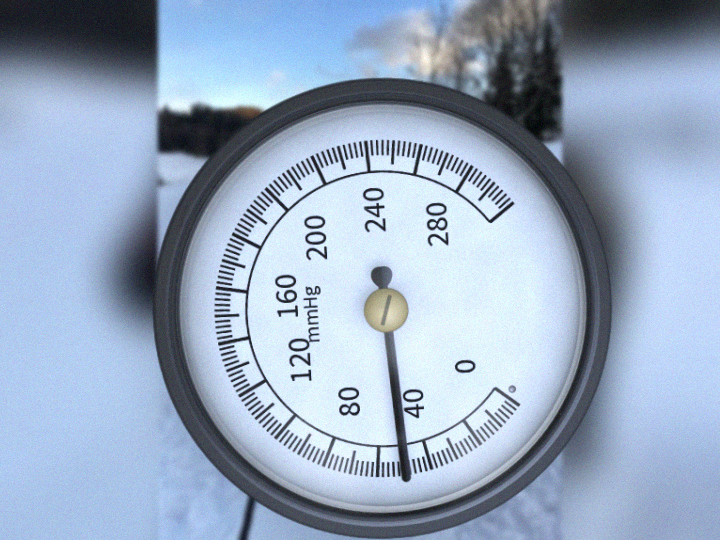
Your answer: 50 mmHg
